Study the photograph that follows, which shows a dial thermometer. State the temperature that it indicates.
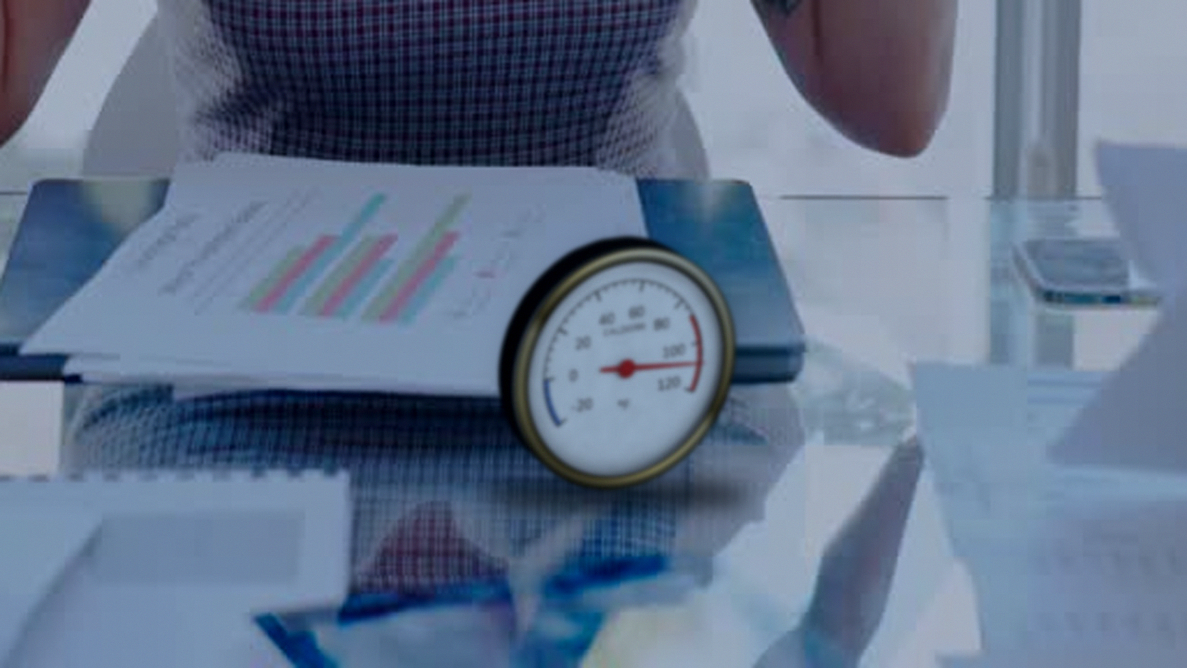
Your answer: 108 °F
